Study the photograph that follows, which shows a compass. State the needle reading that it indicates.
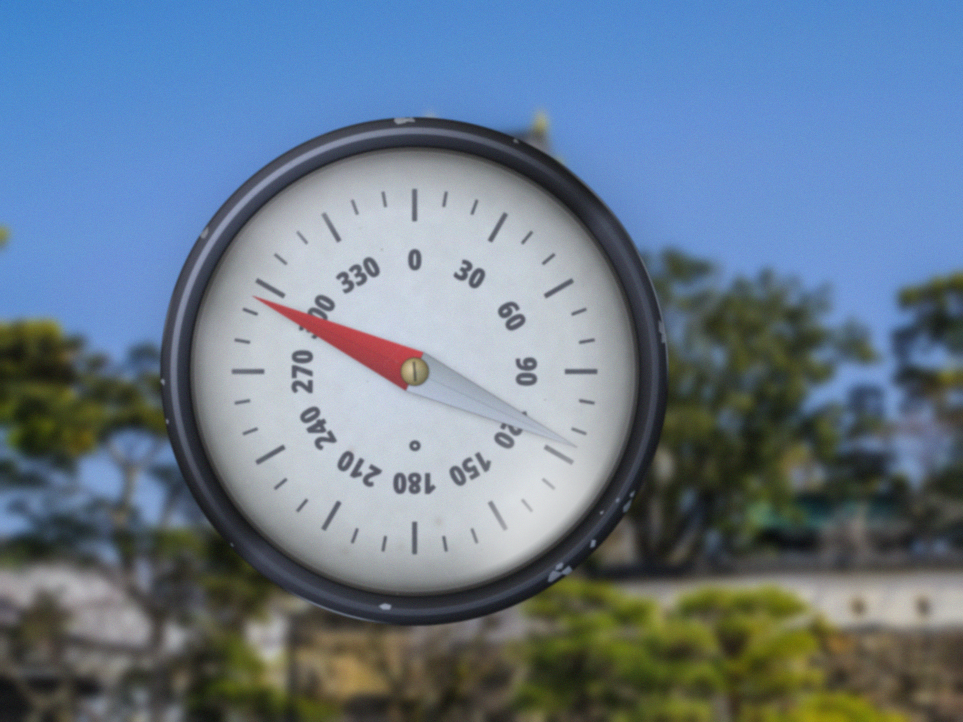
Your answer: 295 °
